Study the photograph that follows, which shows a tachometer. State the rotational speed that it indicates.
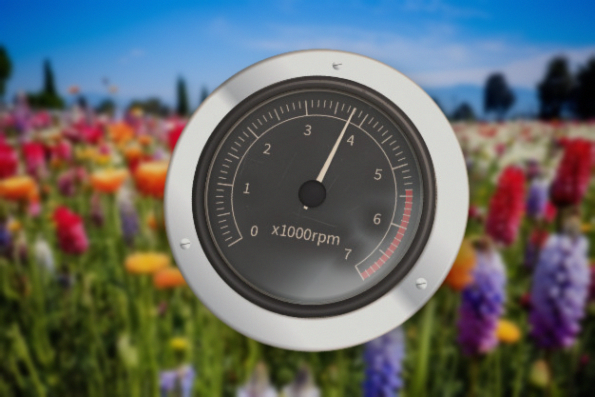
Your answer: 3800 rpm
